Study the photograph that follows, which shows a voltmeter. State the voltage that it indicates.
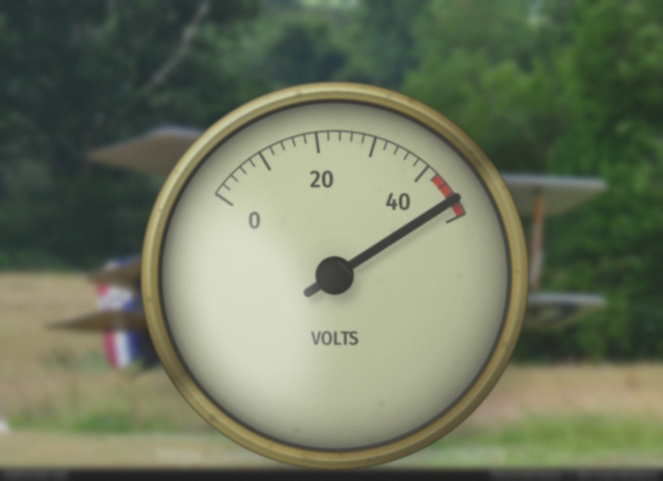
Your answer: 47 V
